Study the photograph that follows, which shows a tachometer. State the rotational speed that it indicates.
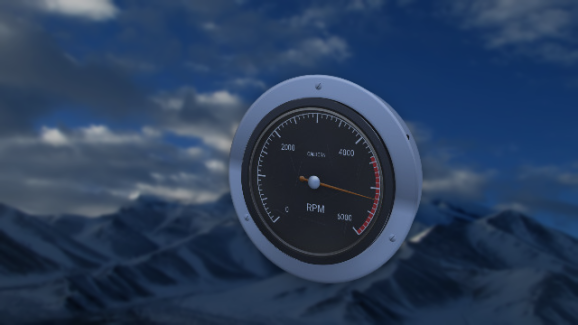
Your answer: 5200 rpm
